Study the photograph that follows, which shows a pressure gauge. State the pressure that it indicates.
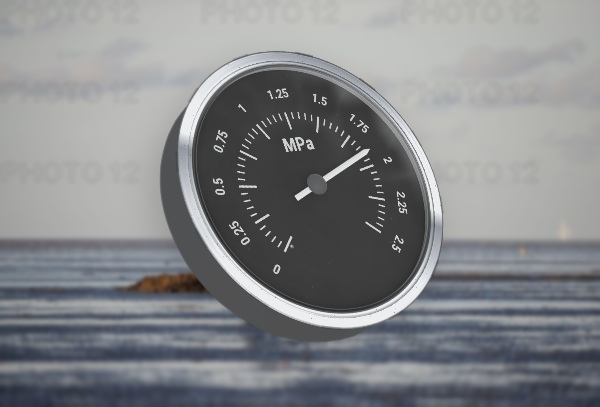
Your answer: 1.9 MPa
